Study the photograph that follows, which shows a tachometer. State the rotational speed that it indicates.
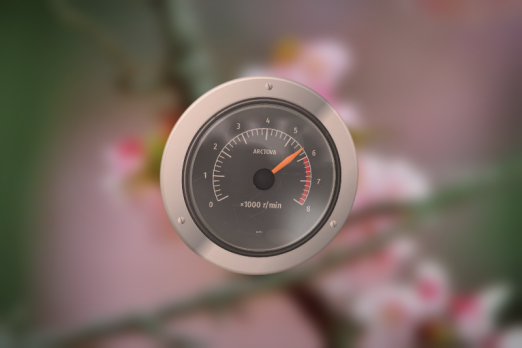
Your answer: 5600 rpm
